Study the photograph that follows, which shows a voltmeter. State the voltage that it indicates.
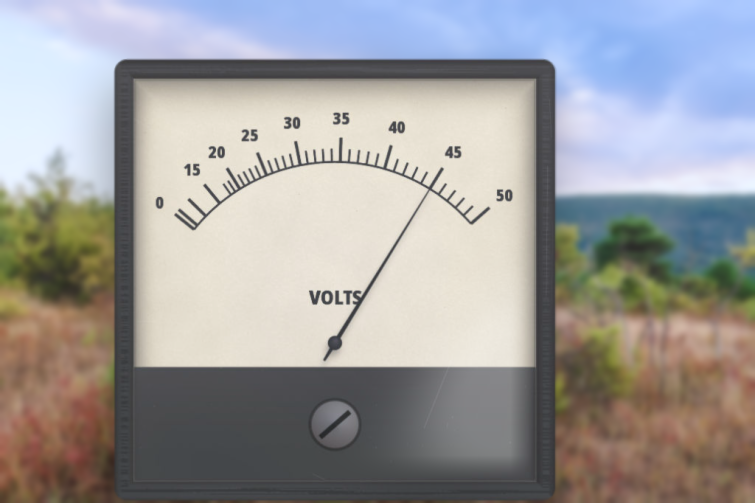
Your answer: 45 V
